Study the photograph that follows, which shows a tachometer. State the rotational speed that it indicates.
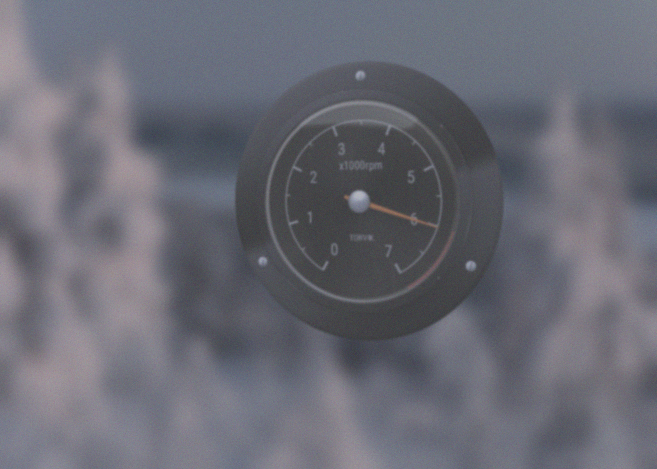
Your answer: 6000 rpm
